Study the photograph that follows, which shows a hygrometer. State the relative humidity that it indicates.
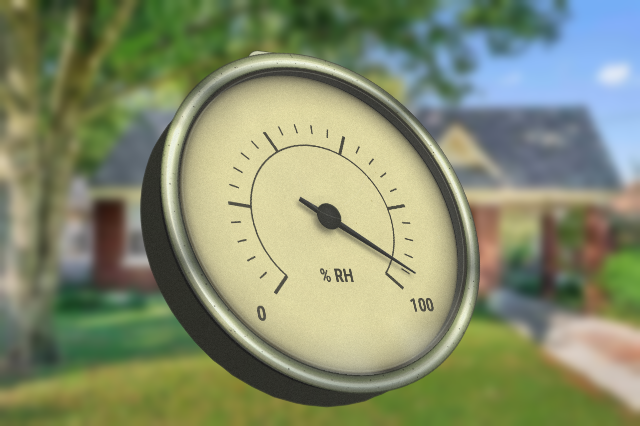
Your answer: 96 %
